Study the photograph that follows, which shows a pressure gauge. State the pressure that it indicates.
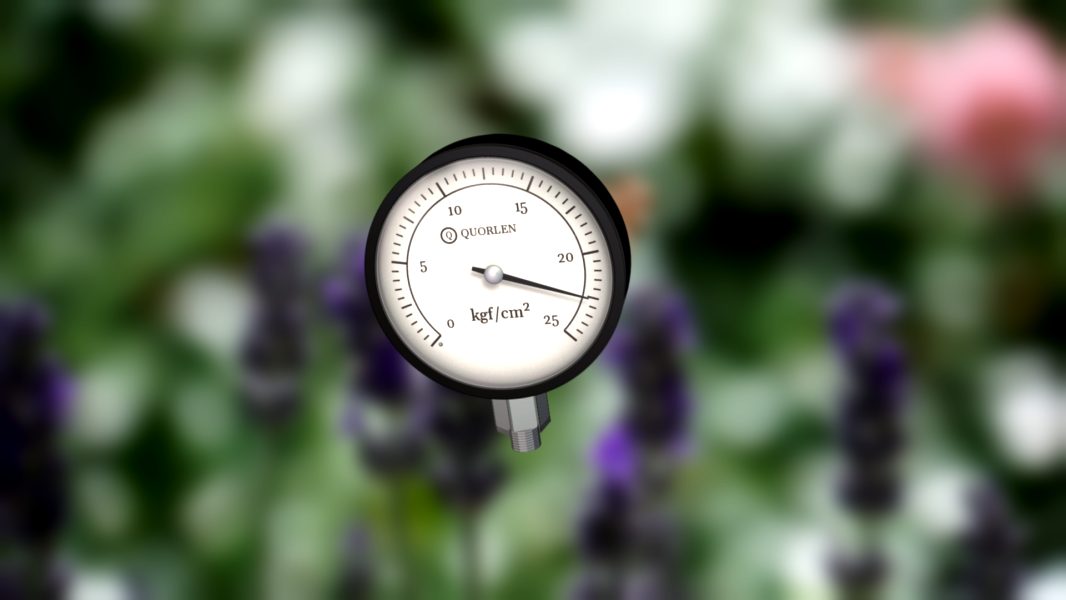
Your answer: 22.5 kg/cm²
